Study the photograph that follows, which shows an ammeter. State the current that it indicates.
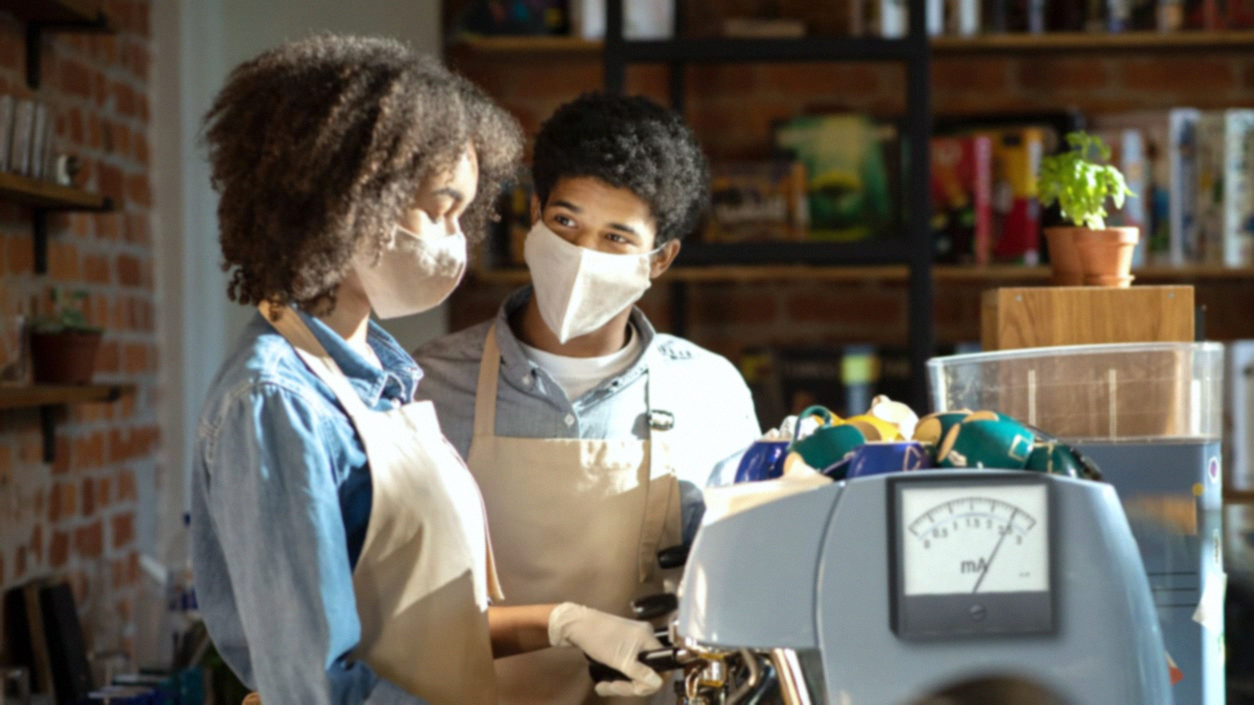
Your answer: 2.5 mA
